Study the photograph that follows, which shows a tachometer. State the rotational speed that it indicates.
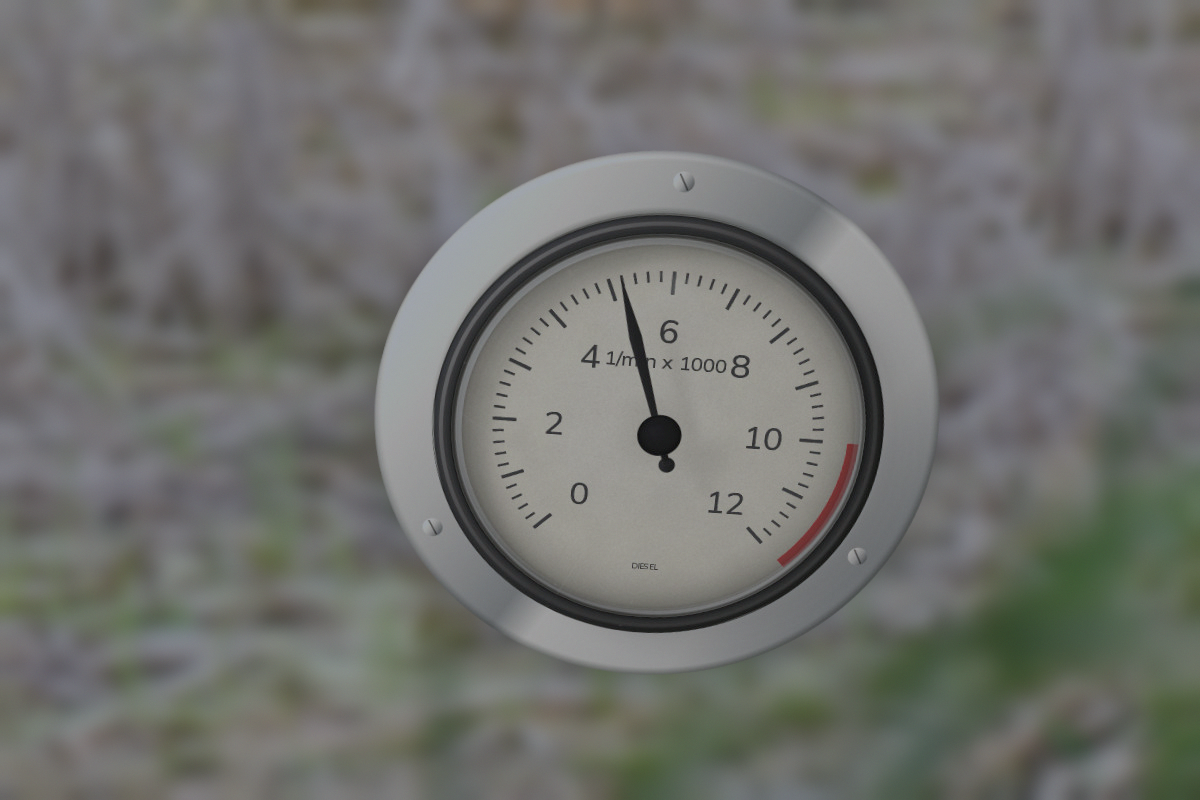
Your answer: 5200 rpm
